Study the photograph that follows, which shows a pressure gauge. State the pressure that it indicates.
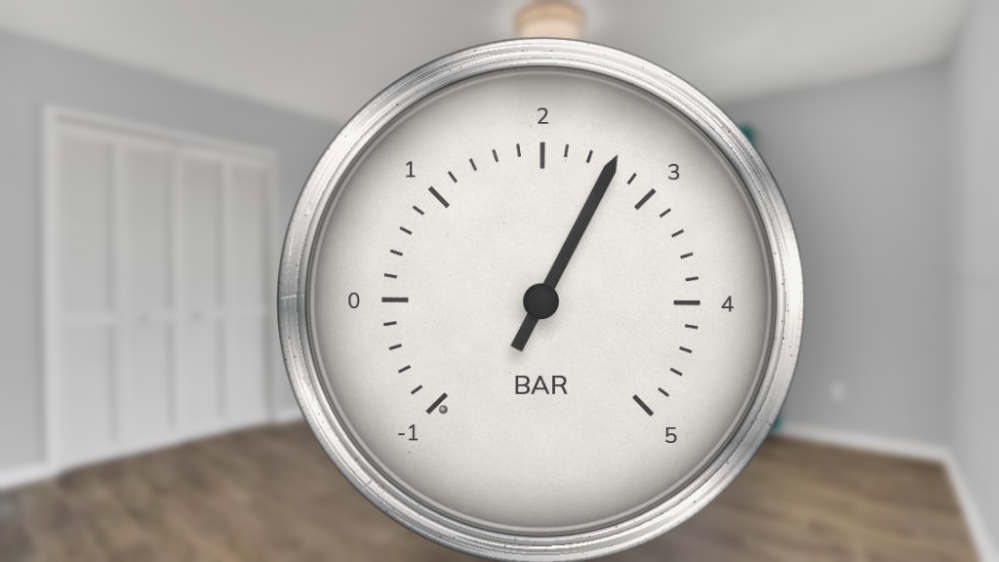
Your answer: 2.6 bar
